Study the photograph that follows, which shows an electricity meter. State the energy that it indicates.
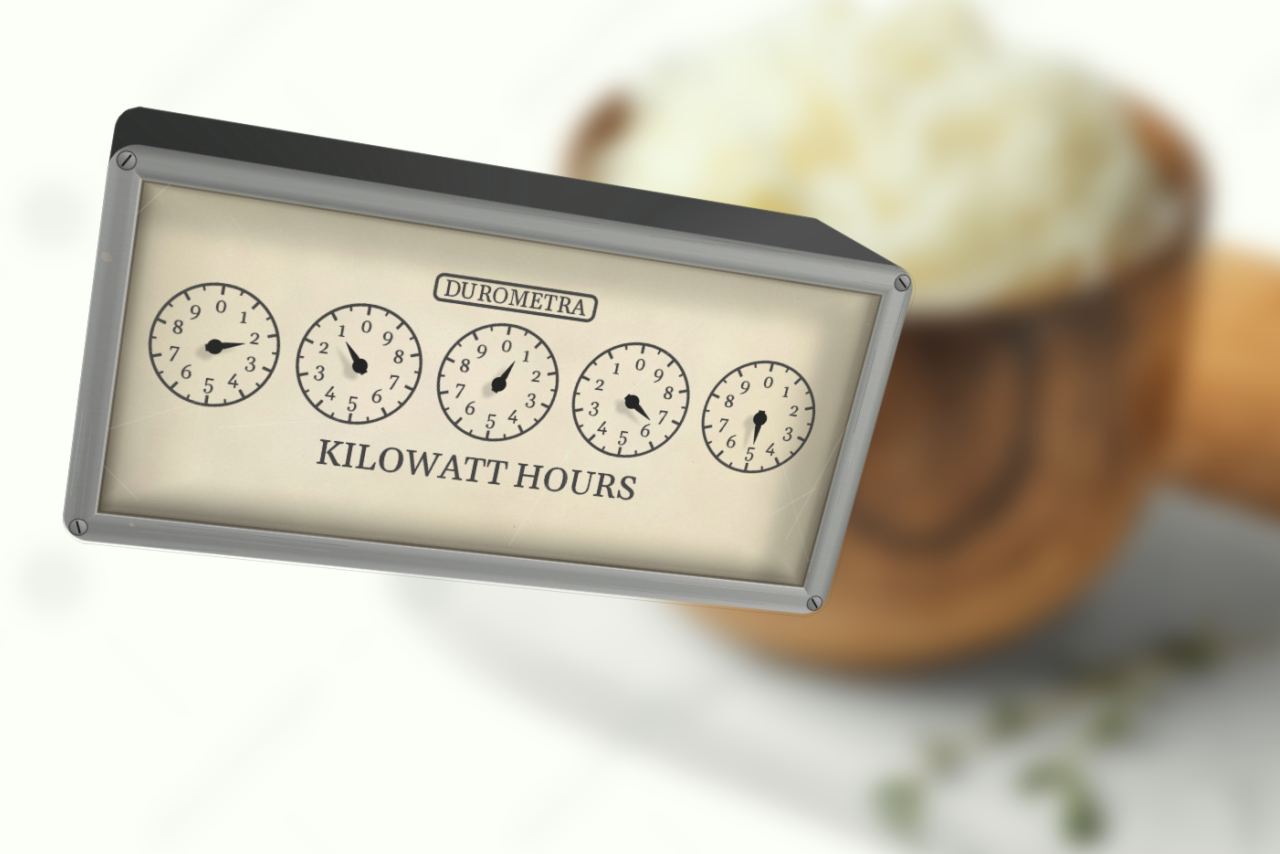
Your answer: 21065 kWh
